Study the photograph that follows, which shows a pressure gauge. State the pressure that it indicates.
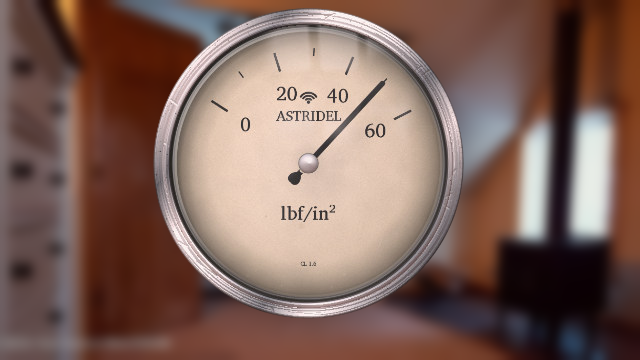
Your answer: 50 psi
